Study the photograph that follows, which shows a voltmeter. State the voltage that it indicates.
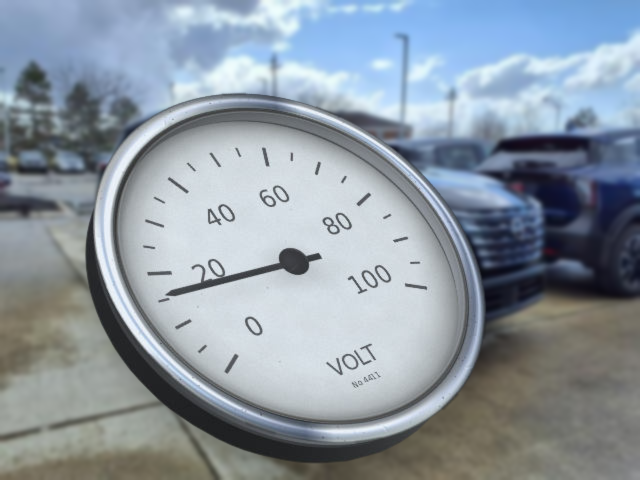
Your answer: 15 V
